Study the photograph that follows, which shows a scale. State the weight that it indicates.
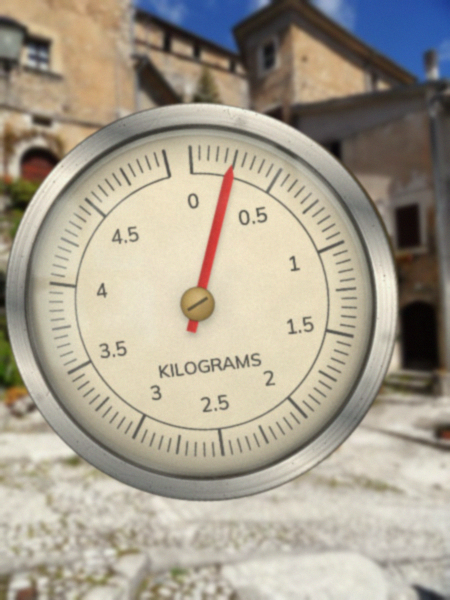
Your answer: 0.25 kg
